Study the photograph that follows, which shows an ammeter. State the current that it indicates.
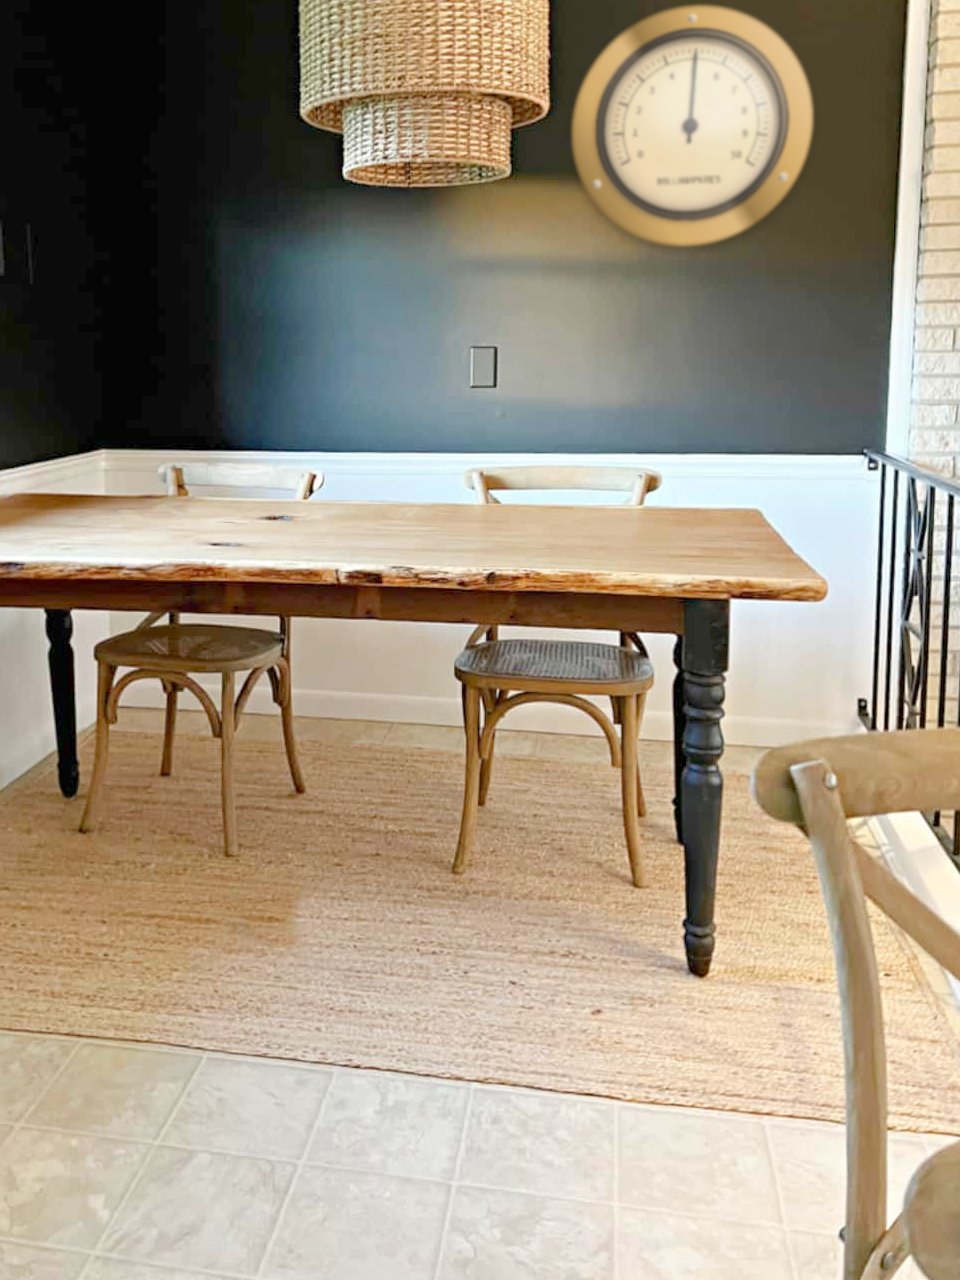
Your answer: 5 mA
